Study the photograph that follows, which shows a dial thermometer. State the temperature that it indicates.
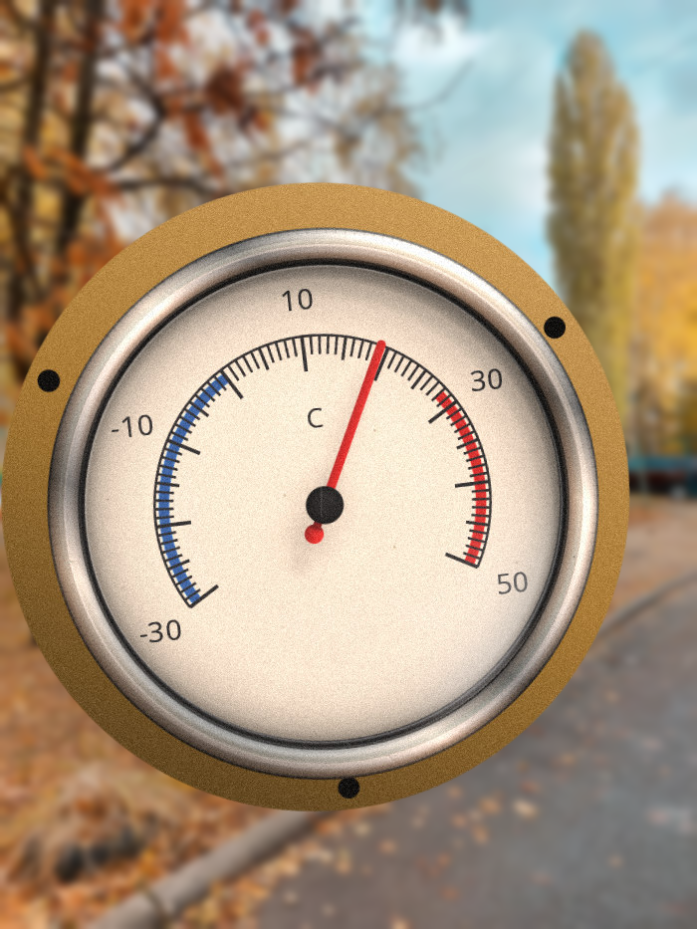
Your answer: 19 °C
